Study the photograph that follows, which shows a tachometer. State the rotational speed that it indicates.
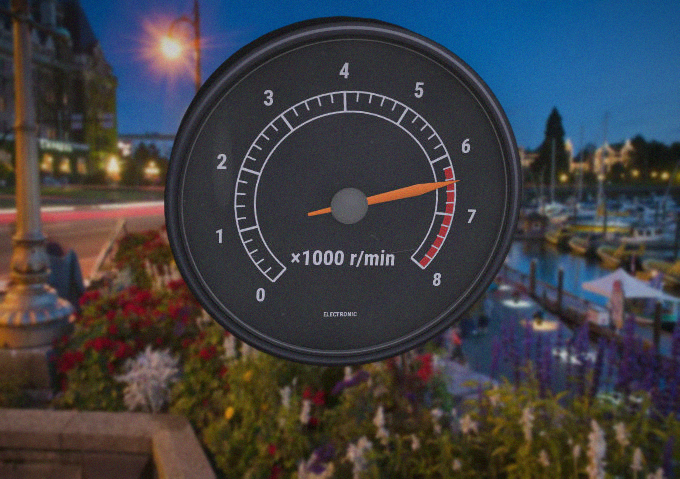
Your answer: 6400 rpm
